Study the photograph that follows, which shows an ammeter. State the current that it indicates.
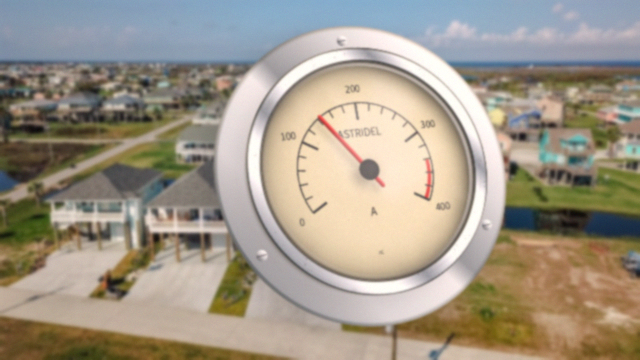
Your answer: 140 A
